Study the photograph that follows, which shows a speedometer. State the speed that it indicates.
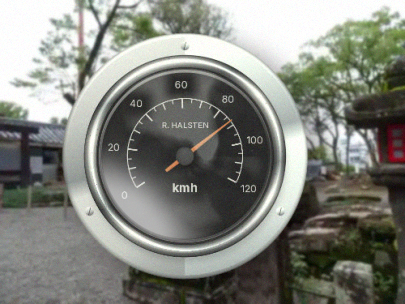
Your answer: 87.5 km/h
